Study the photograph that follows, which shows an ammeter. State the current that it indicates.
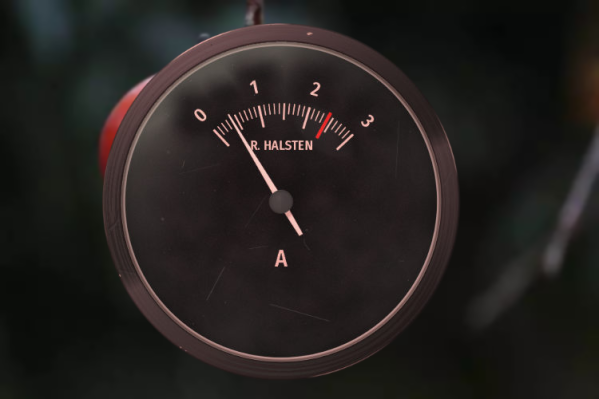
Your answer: 0.4 A
